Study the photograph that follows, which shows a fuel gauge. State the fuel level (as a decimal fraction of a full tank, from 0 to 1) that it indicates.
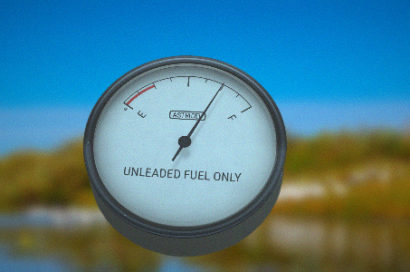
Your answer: 0.75
